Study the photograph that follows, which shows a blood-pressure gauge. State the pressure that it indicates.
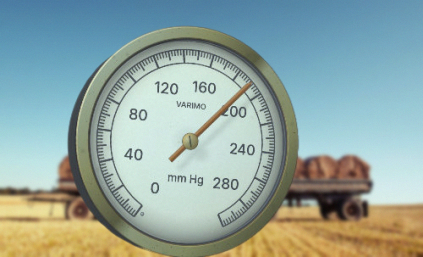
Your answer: 190 mmHg
